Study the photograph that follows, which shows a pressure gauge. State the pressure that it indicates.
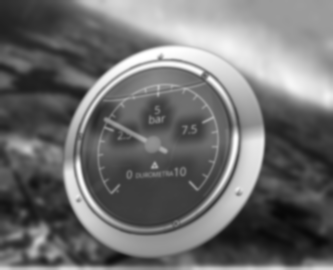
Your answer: 2.75 bar
